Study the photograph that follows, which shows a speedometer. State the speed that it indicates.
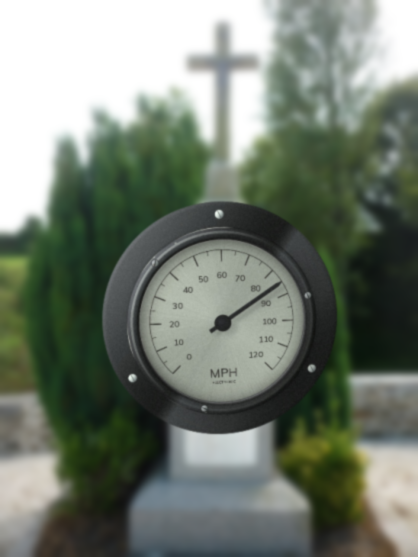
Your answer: 85 mph
